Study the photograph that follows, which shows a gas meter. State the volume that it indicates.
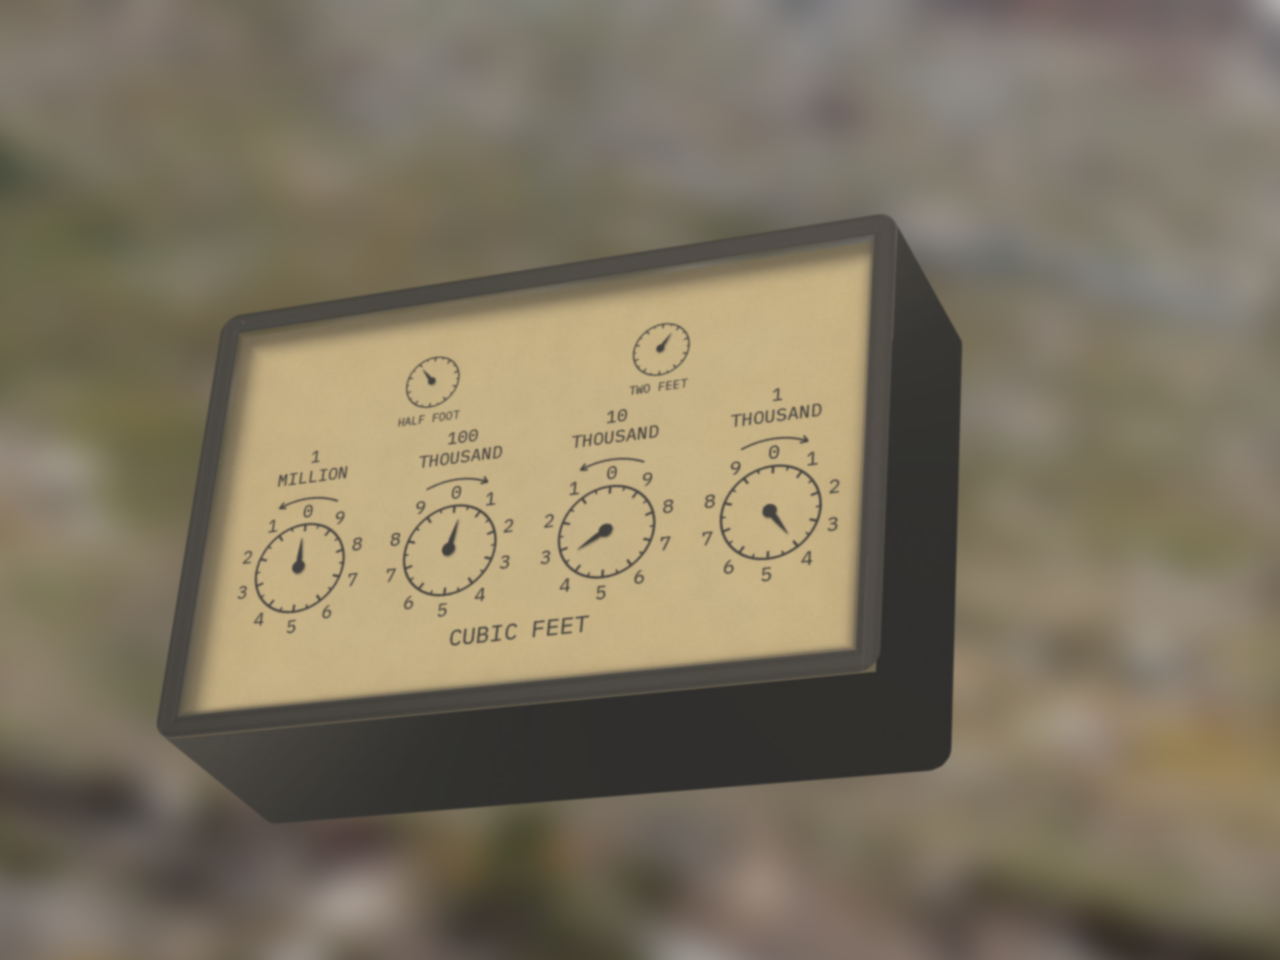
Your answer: 3400 ft³
